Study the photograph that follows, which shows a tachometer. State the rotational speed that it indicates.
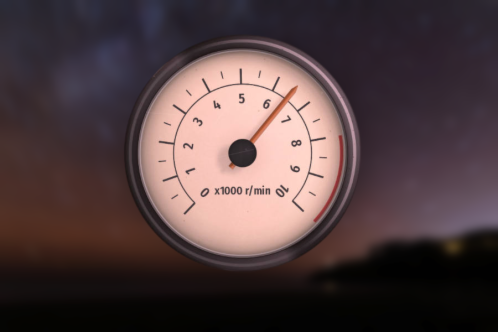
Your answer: 6500 rpm
